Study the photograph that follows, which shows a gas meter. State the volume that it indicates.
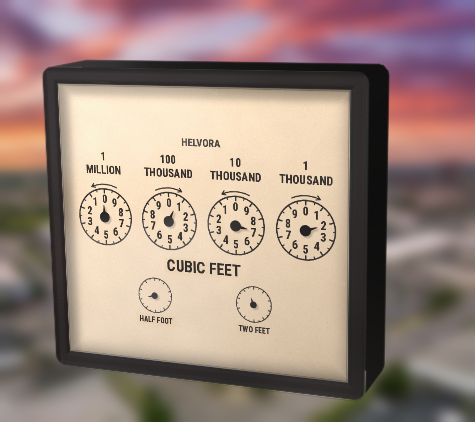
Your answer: 7200 ft³
